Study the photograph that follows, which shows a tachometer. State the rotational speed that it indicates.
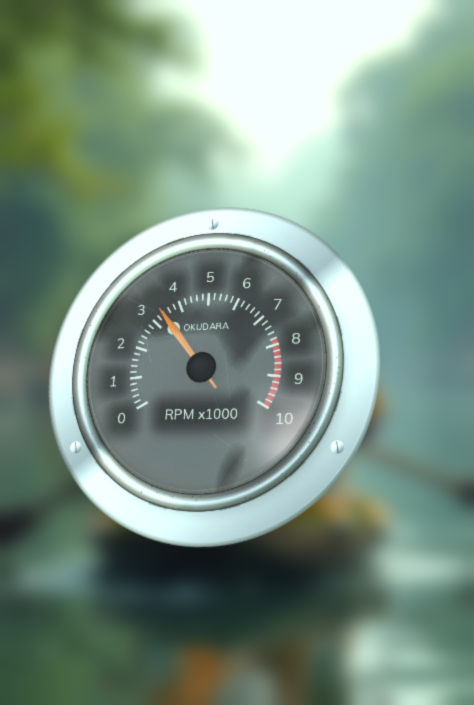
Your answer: 3400 rpm
